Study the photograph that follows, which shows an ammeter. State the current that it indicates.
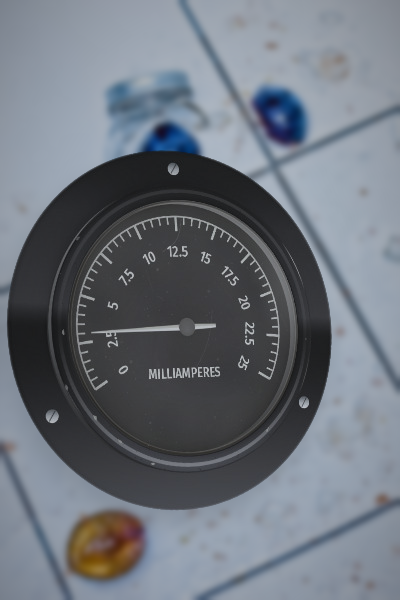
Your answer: 3 mA
